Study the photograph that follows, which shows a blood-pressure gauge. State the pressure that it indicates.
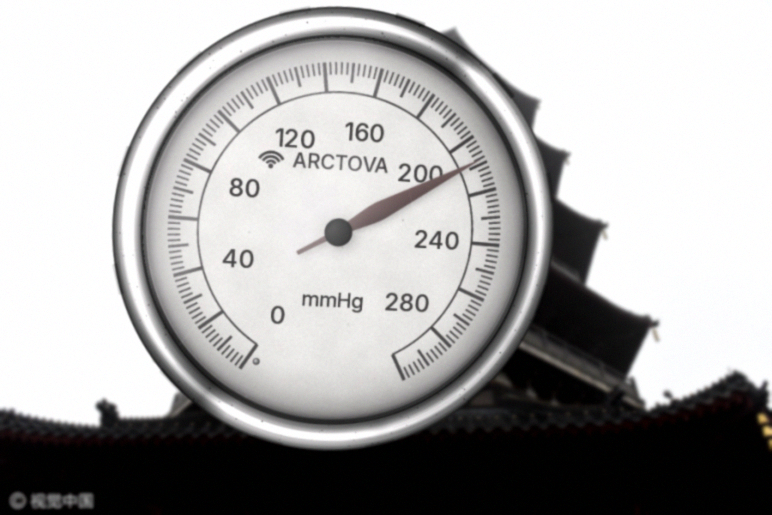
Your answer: 208 mmHg
